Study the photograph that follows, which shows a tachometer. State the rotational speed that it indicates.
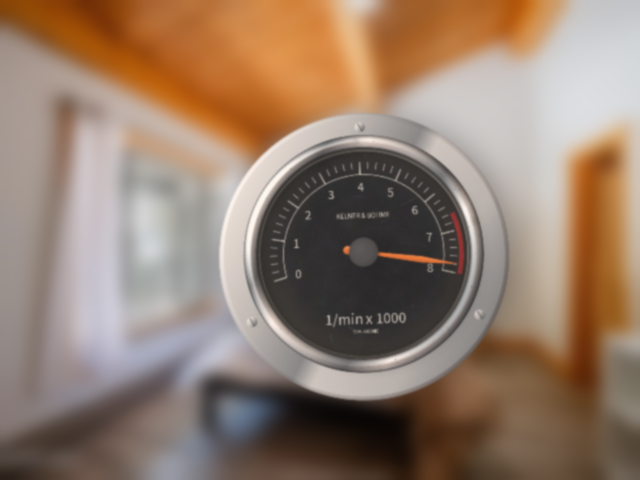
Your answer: 7800 rpm
